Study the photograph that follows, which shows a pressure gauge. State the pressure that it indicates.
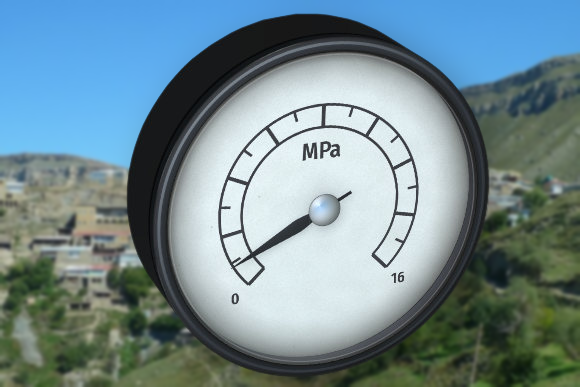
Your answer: 1 MPa
